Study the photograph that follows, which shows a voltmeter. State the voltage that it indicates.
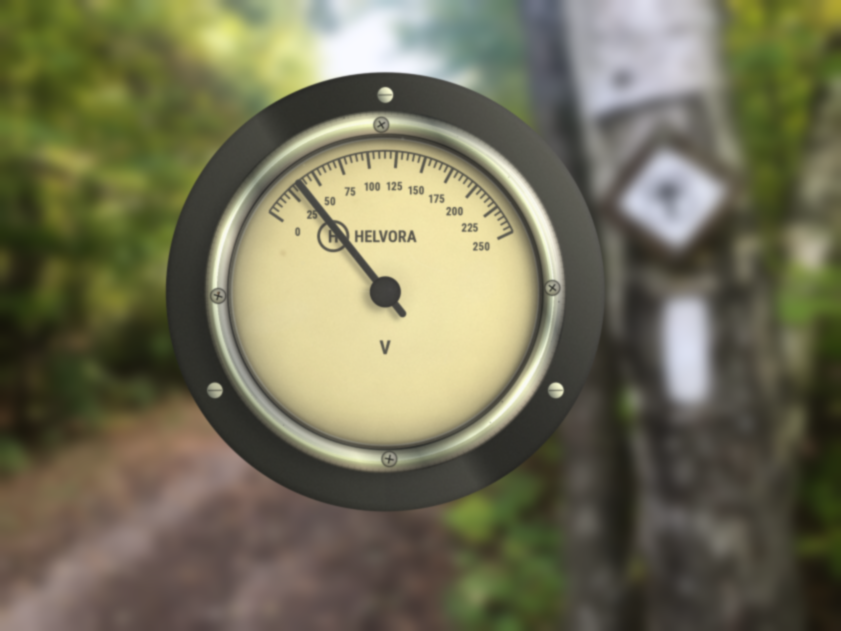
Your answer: 35 V
